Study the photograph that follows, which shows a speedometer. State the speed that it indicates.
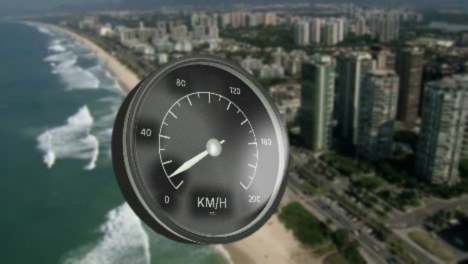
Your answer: 10 km/h
